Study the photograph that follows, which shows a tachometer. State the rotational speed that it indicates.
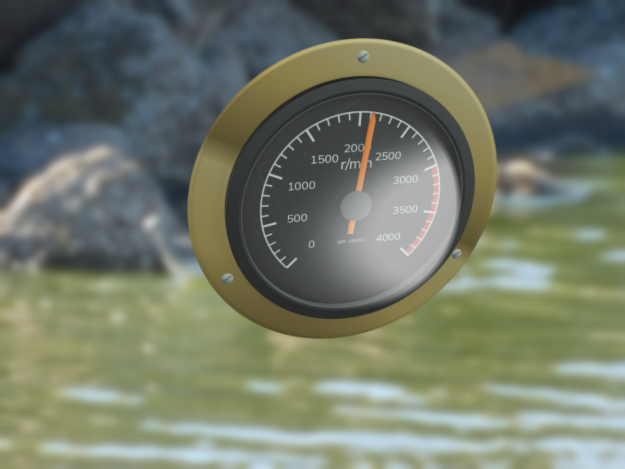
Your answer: 2100 rpm
